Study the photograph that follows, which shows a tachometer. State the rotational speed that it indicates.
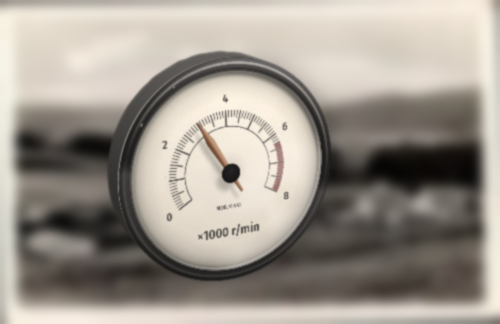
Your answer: 3000 rpm
